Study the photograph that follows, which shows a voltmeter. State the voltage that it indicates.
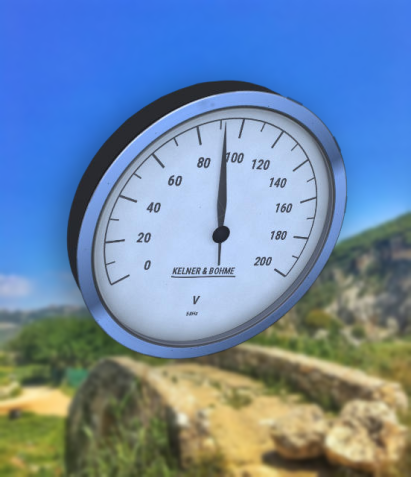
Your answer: 90 V
